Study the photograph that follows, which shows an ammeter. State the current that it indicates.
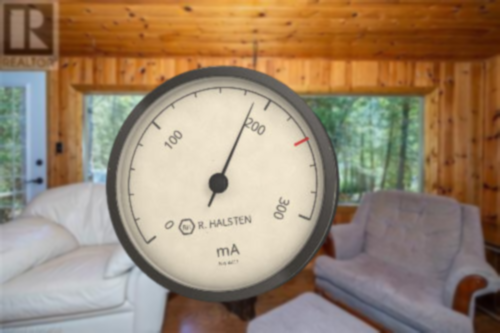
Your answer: 190 mA
